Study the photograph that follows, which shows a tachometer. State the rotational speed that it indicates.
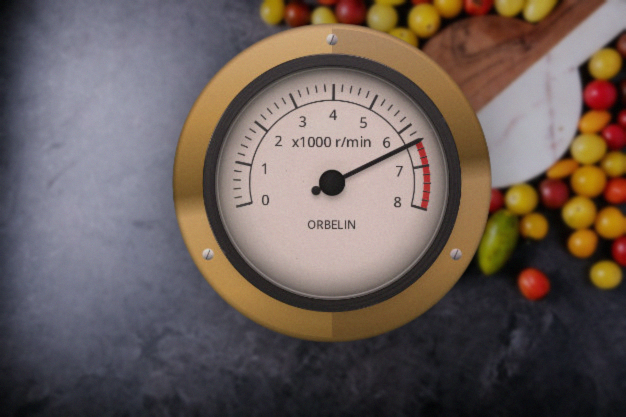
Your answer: 6400 rpm
